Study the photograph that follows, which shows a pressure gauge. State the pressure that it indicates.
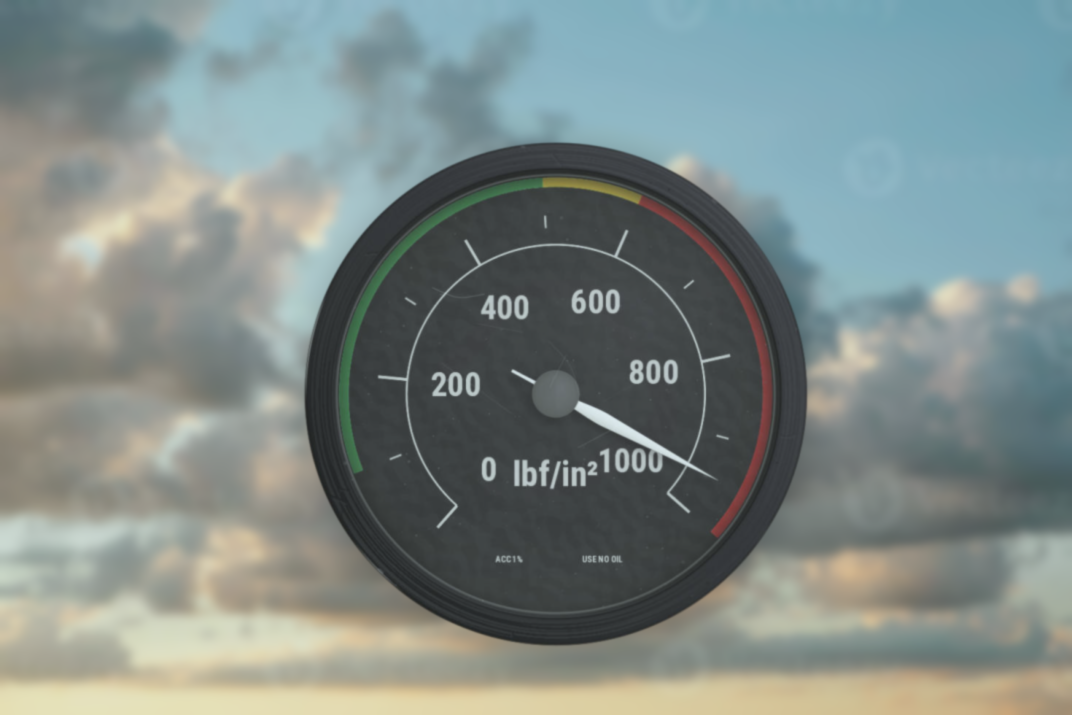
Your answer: 950 psi
